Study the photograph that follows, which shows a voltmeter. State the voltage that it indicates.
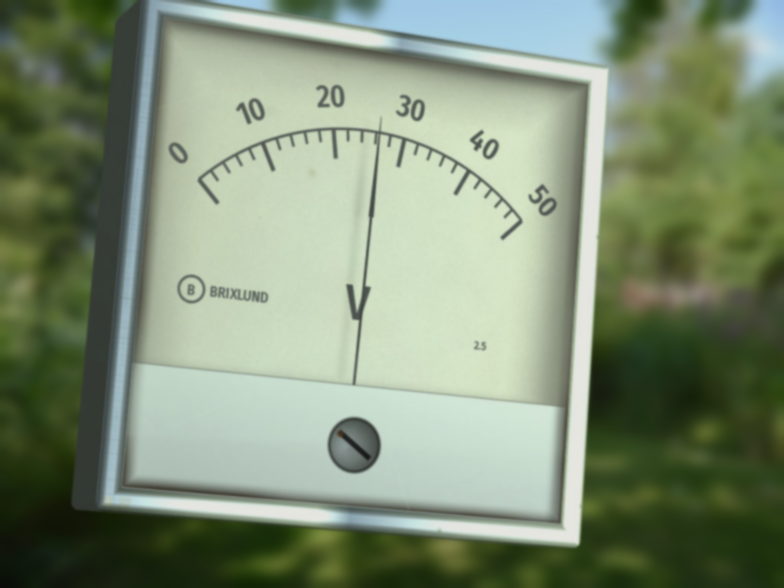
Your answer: 26 V
